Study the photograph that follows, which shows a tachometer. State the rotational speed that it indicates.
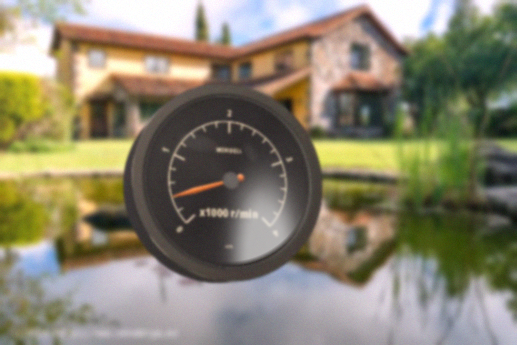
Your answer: 400 rpm
